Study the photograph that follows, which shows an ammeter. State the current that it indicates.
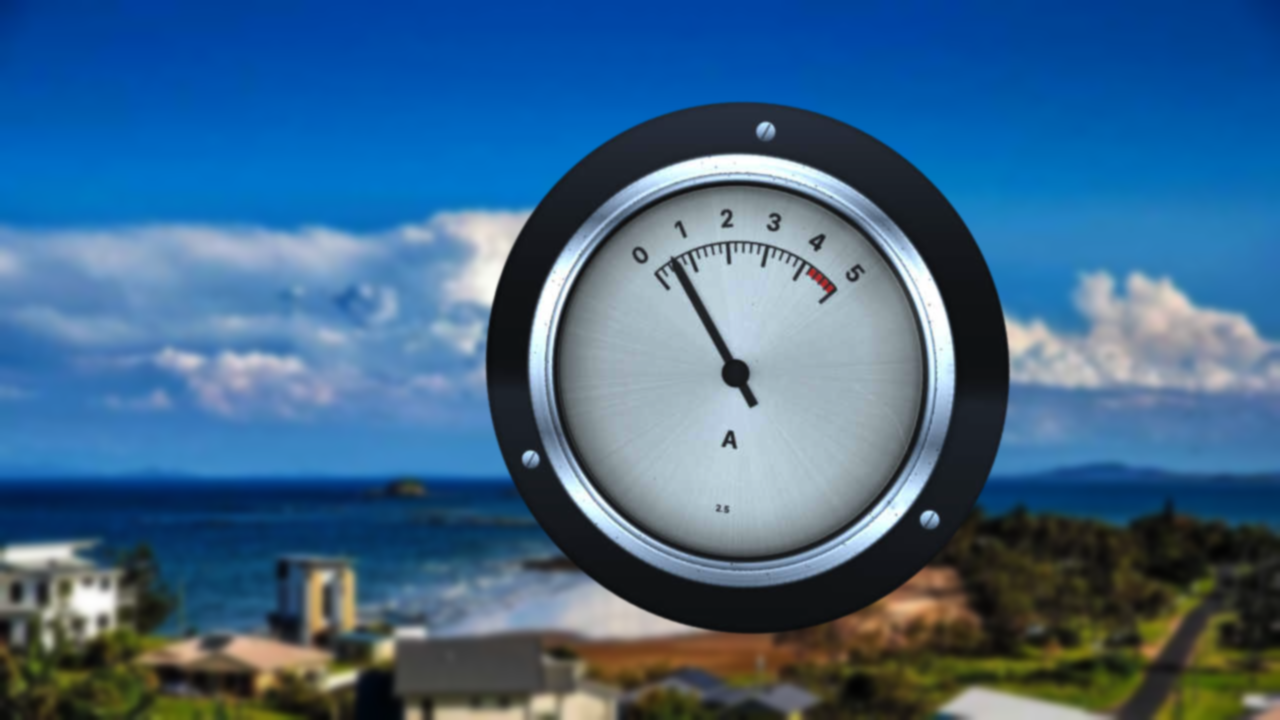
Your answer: 0.6 A
